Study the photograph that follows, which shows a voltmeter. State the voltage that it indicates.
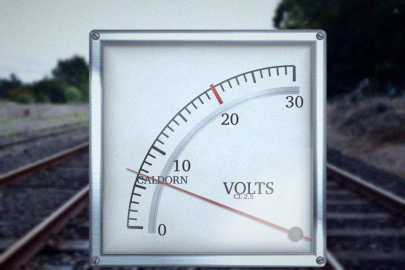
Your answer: 6.5 V
